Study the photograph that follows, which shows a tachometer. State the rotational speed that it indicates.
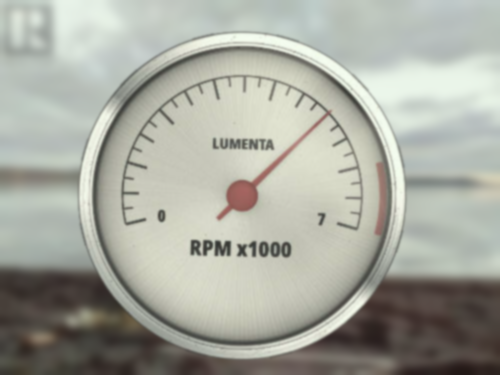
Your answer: 5000 rpm
